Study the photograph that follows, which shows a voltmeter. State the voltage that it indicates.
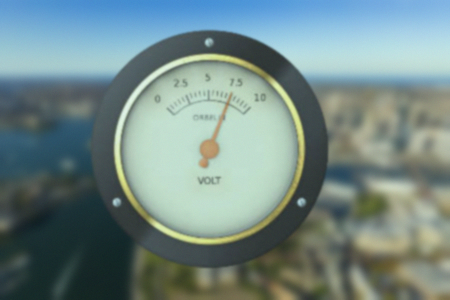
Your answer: 7.5 V
